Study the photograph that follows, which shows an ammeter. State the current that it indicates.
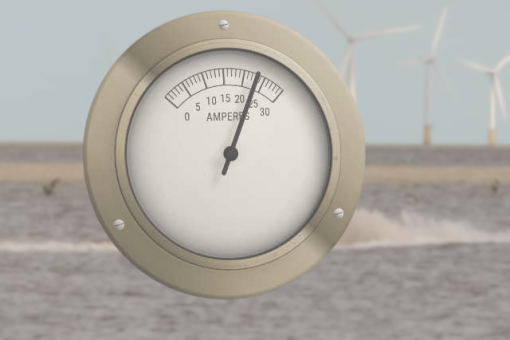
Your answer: 23 A
